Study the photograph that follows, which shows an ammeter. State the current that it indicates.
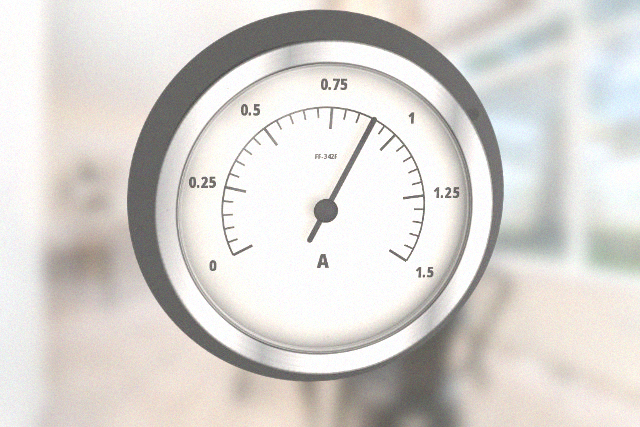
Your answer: 0.9 A
